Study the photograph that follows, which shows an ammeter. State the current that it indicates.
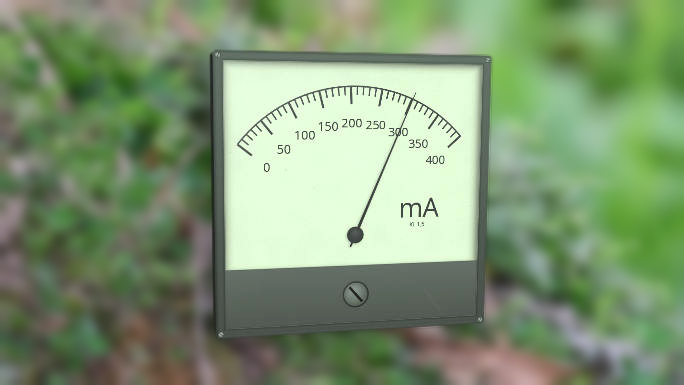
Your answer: 300 mA
